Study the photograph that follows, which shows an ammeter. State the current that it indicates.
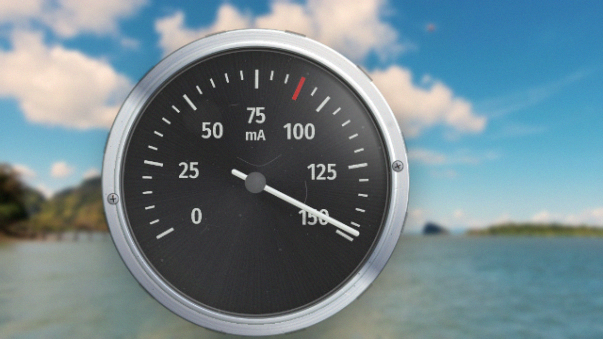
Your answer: 147.5 mA
